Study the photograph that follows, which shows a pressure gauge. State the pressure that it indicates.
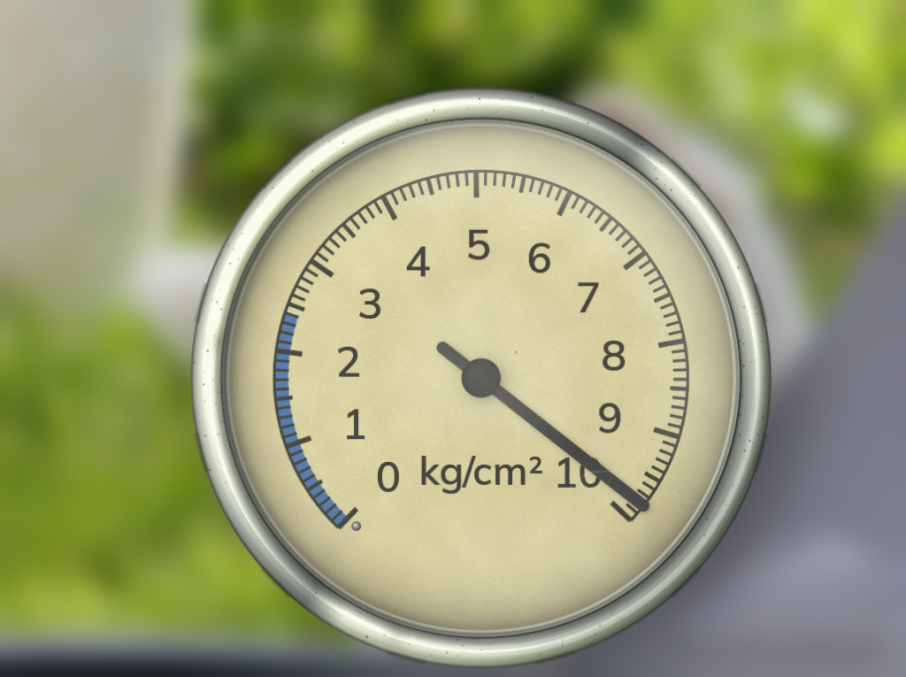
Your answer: 9.8 kg/cm²
